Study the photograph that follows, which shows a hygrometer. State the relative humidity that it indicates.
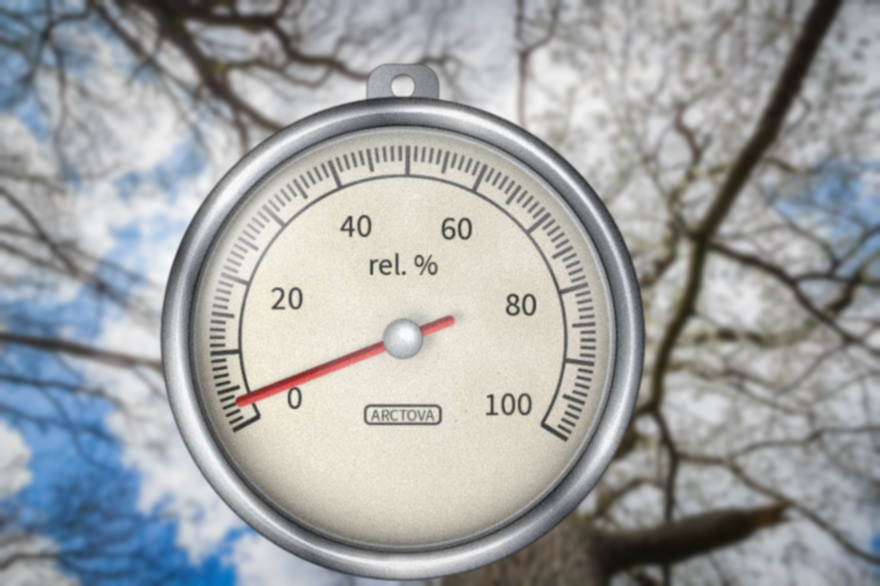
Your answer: 3 %
